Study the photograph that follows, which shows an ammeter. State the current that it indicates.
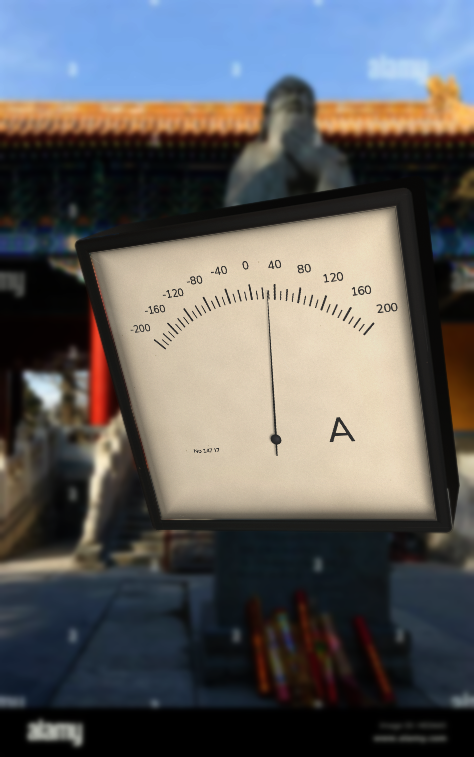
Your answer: 30 A
